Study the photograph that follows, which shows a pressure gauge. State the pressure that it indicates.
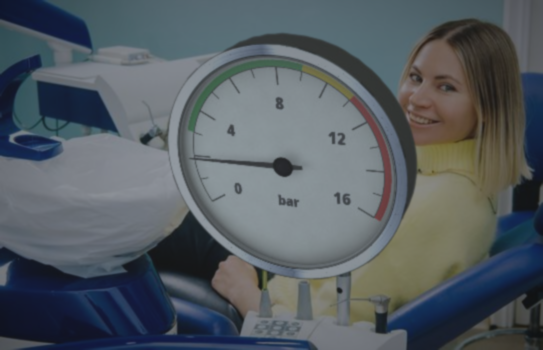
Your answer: 2 bar
